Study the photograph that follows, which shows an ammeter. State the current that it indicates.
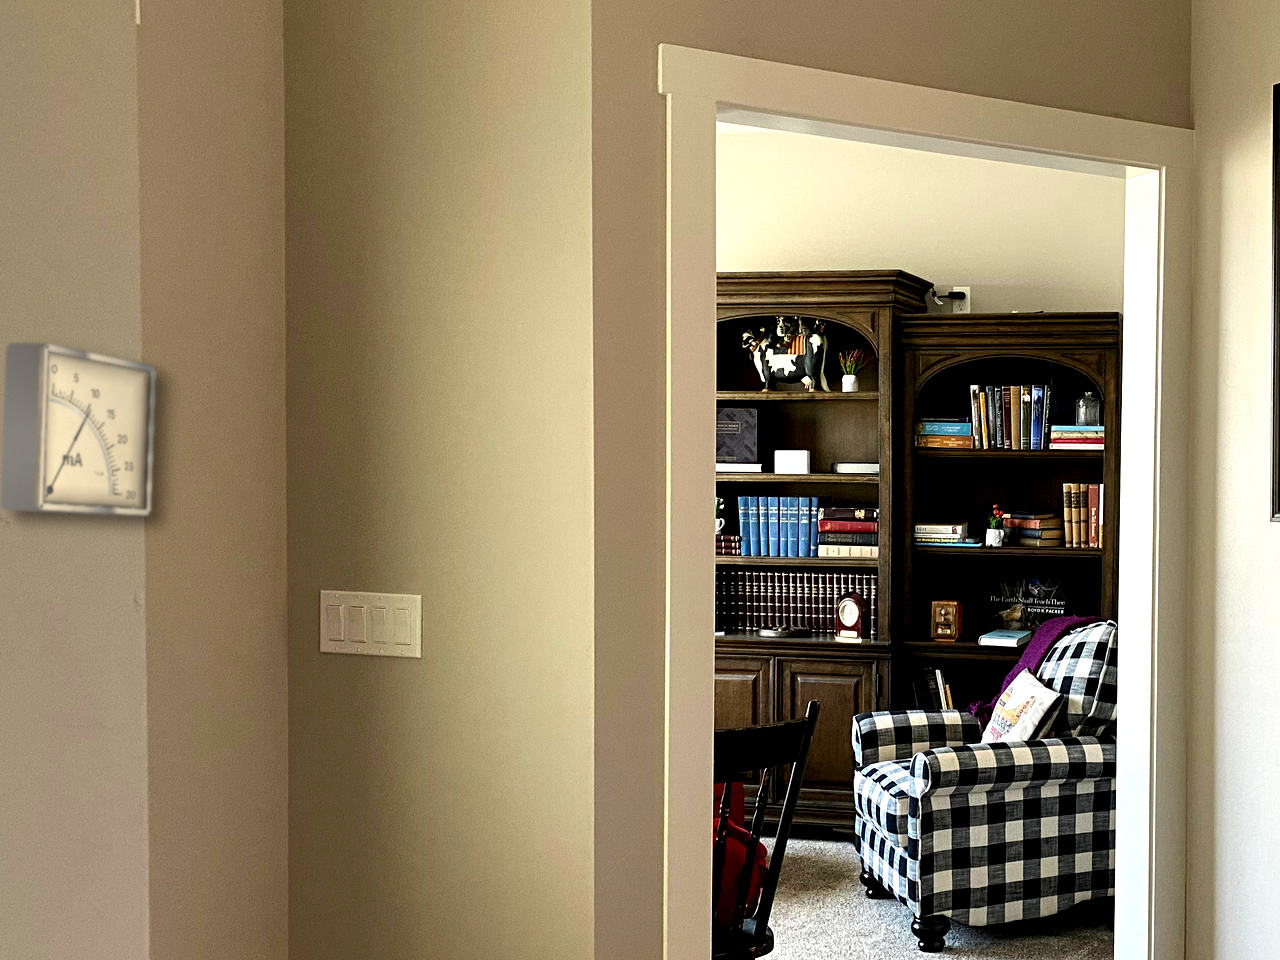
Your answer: 10 mA
